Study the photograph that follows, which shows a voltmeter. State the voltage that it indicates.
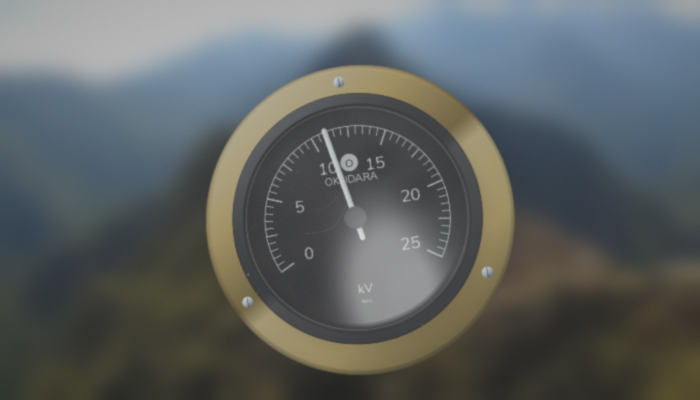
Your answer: 11 kV
